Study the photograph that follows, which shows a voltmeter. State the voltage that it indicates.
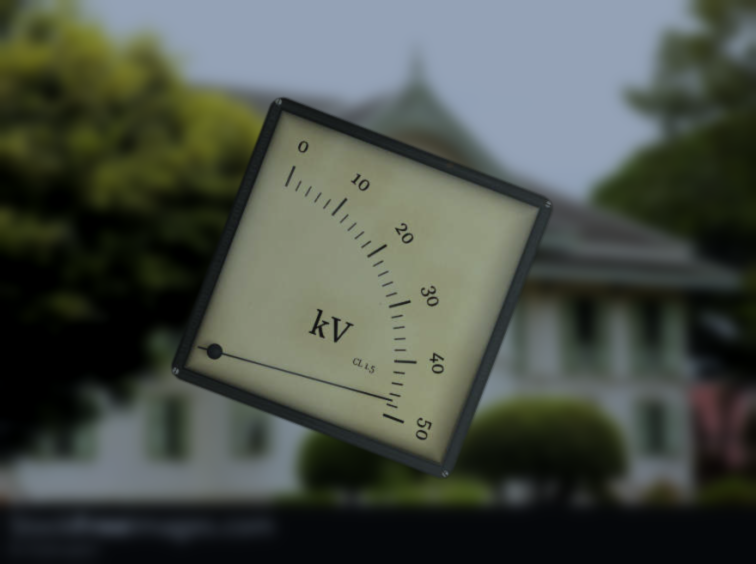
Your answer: 47 kV
